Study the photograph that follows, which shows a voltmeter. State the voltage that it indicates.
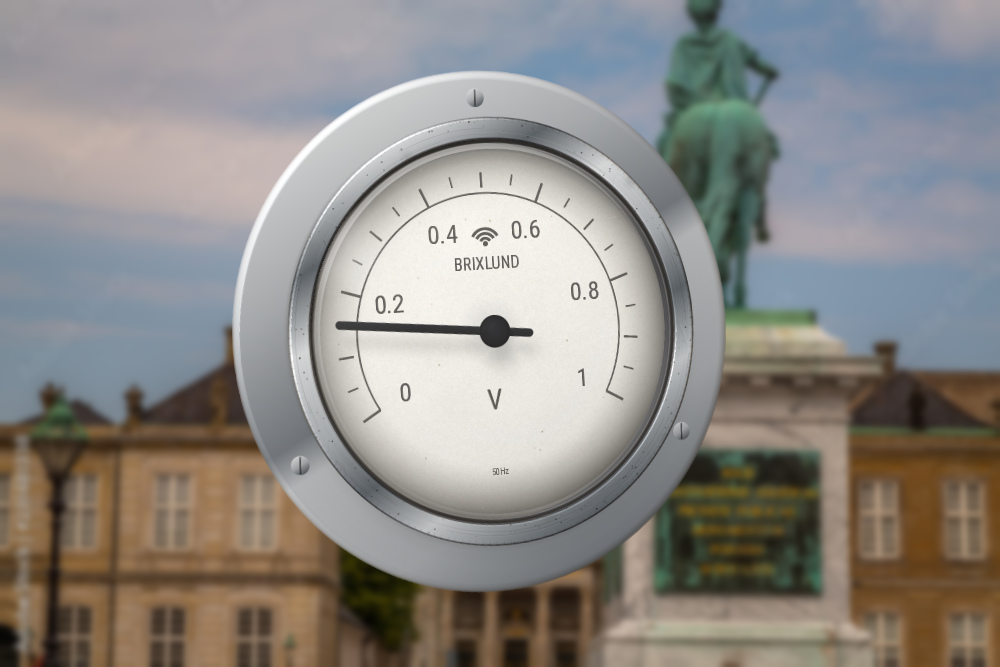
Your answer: 0.15 V
